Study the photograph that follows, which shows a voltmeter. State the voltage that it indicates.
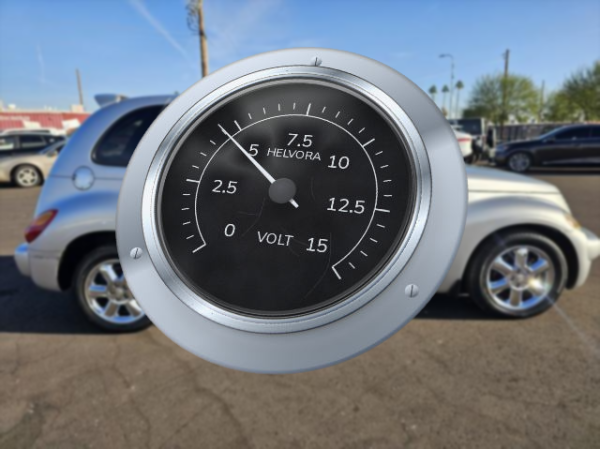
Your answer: 4.5 V
